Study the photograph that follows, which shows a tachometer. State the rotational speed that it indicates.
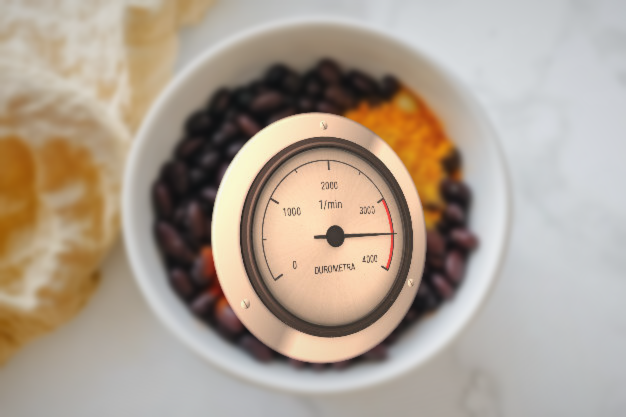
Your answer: 3500 rpm
